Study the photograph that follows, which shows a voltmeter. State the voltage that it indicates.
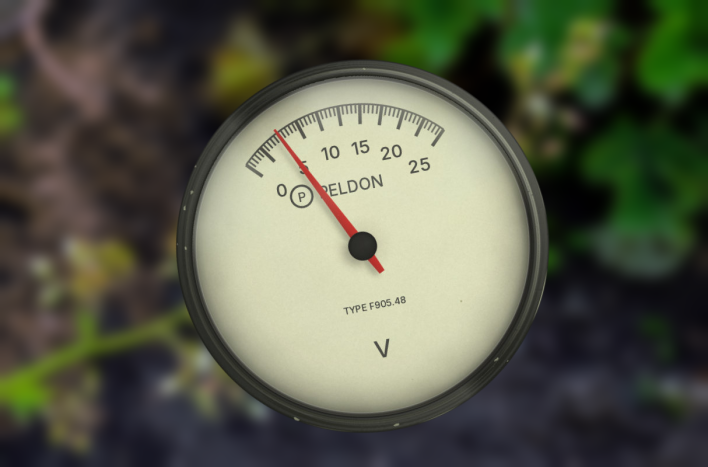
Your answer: 5 V
